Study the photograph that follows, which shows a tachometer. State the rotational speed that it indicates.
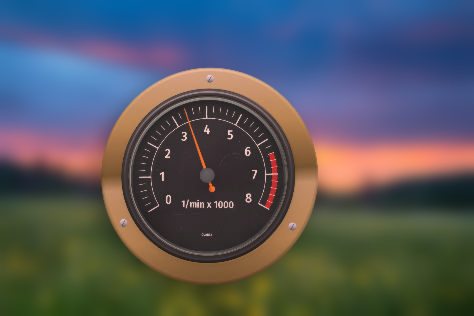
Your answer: 3400 rpm
